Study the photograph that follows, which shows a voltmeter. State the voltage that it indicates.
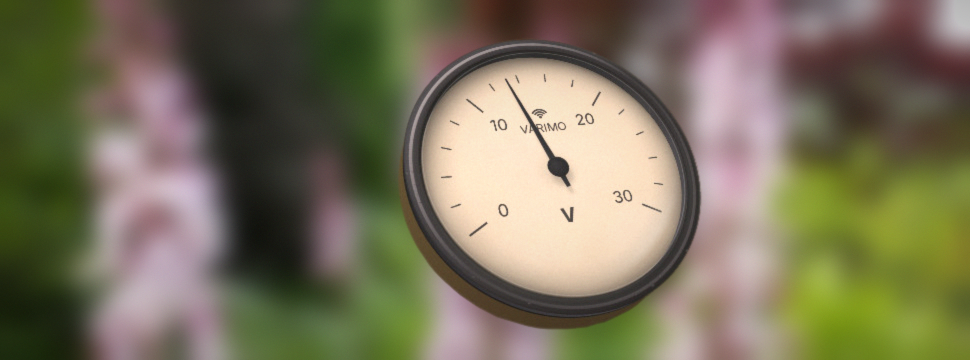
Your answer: 13 V
